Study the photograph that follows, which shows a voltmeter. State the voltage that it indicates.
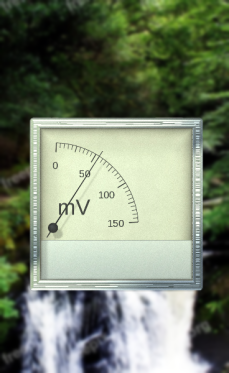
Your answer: 55 mV
